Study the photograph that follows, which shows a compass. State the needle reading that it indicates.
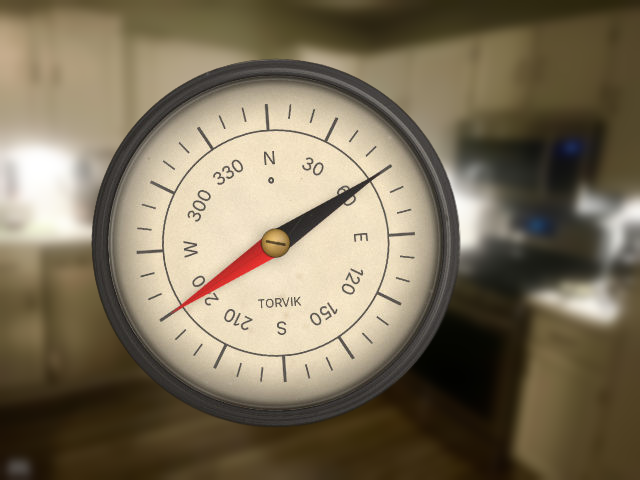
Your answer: 240 °
